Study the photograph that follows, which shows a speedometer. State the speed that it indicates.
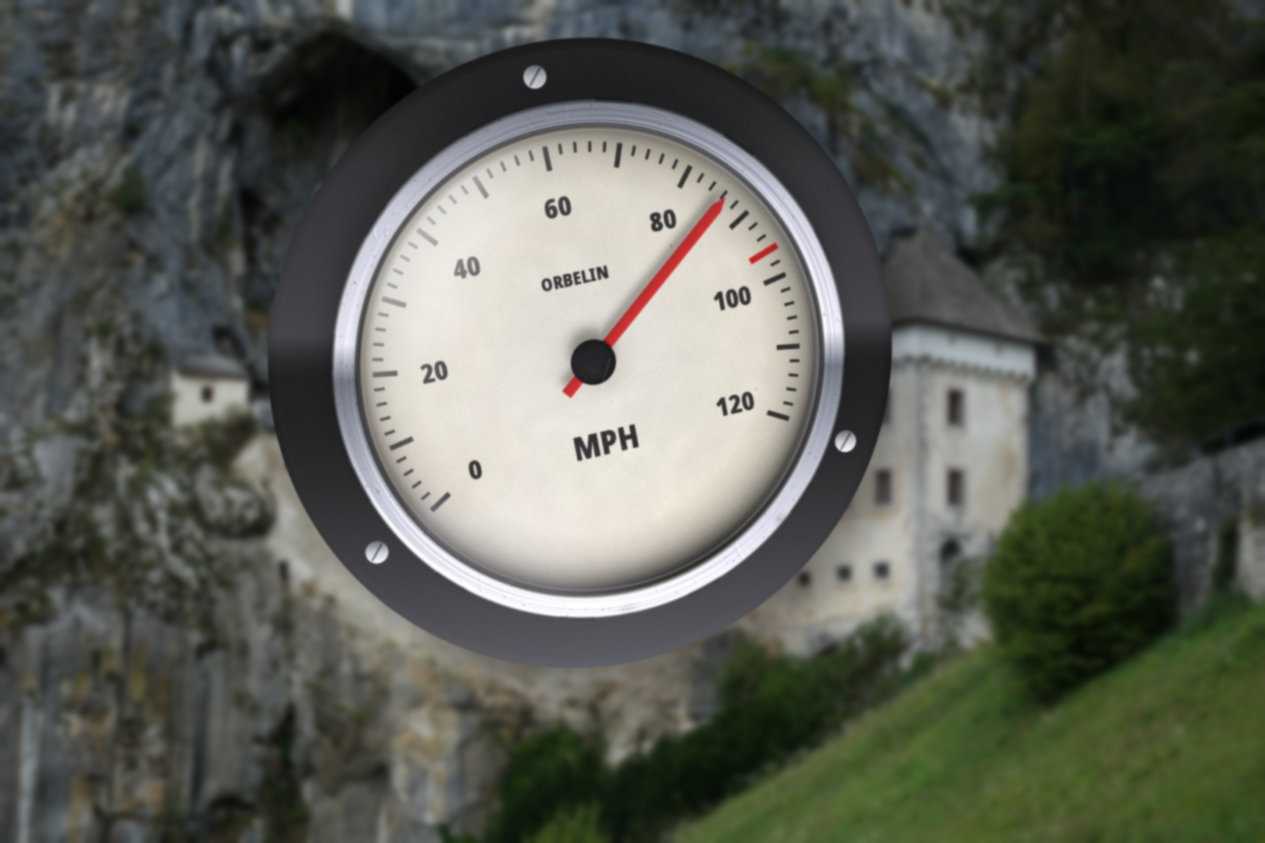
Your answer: 86 mph
